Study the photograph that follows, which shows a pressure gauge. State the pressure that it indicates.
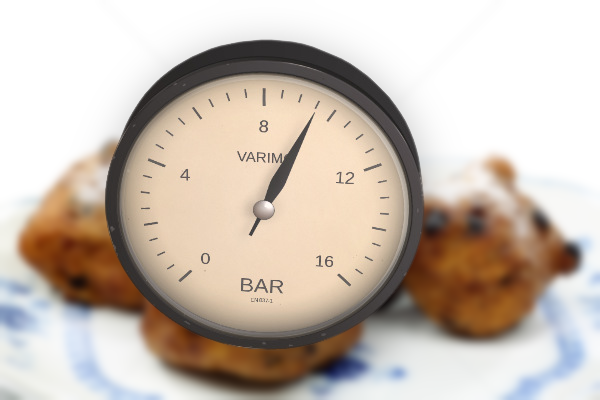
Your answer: 9.5 bar
